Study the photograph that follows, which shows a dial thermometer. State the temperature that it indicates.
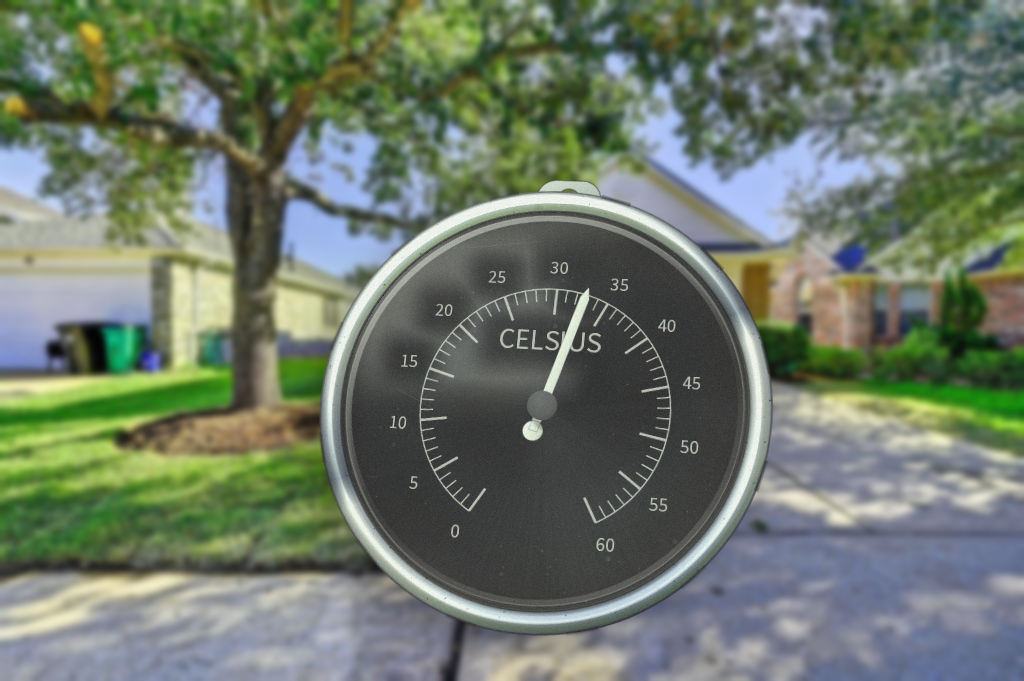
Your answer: 33 °C
